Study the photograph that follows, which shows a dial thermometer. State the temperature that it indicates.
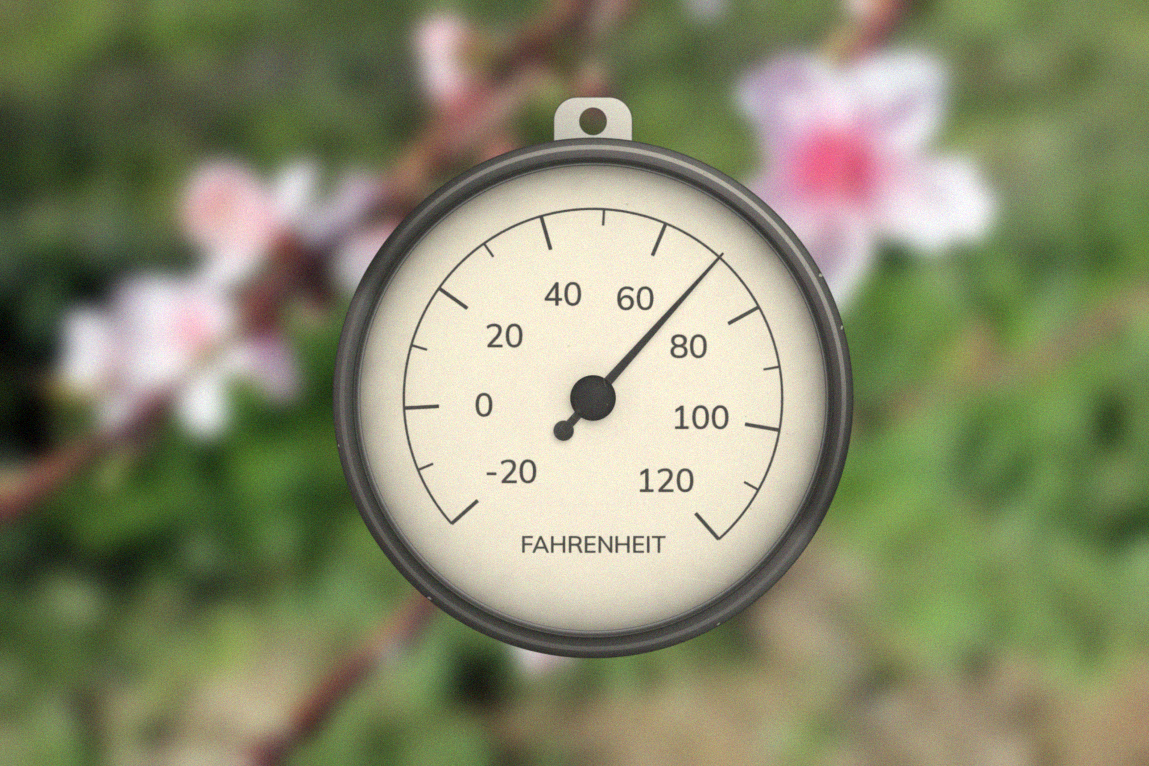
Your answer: 70 °F
